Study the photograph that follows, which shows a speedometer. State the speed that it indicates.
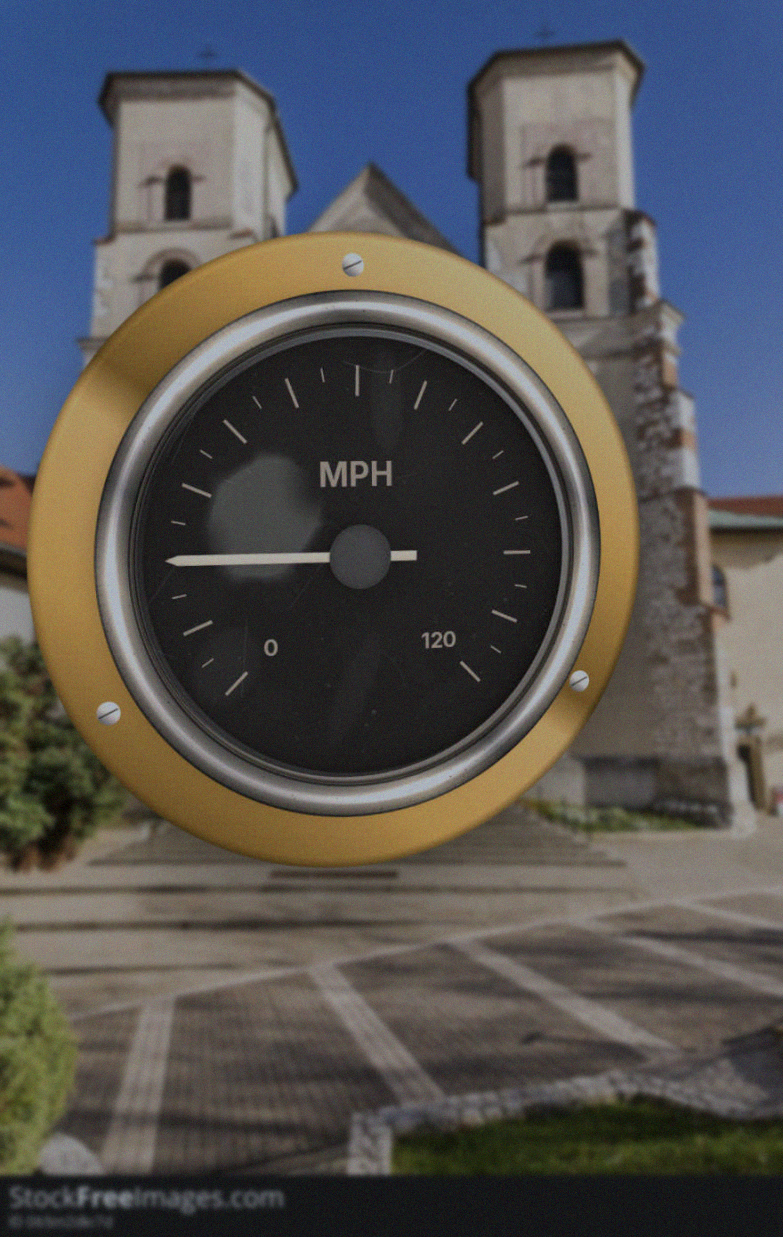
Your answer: 20 mph
